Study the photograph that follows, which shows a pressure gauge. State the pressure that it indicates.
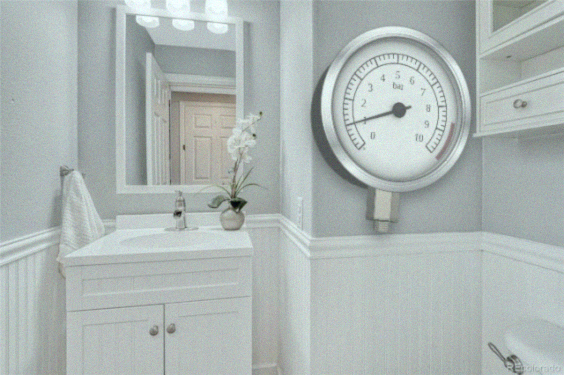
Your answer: 1 bar
